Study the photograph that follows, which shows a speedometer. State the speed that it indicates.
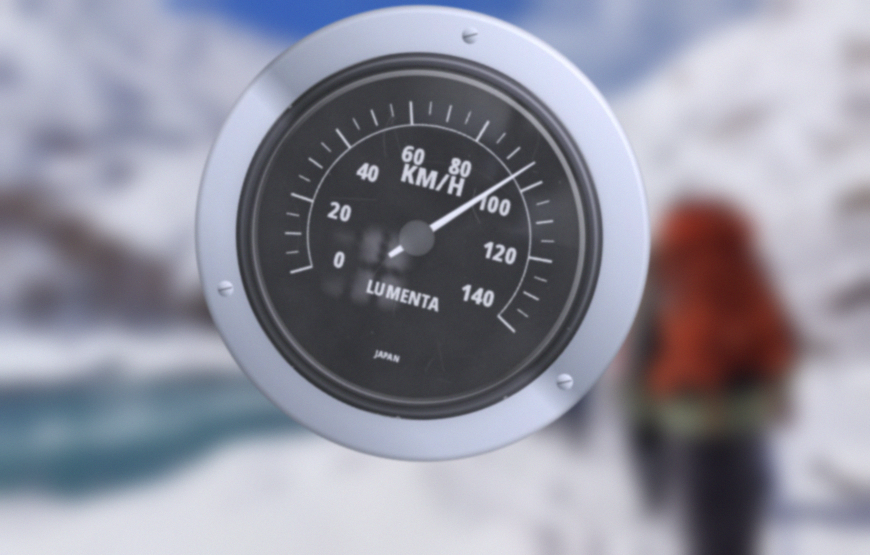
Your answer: 95 km/h
